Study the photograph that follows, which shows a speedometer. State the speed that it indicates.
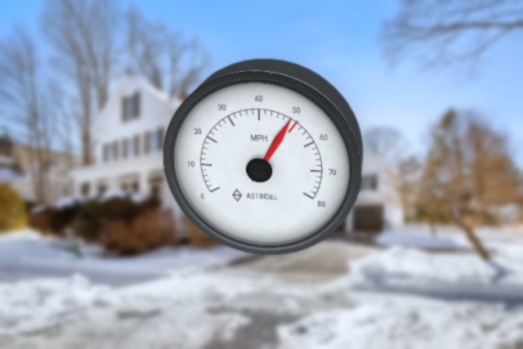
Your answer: 50 mph
